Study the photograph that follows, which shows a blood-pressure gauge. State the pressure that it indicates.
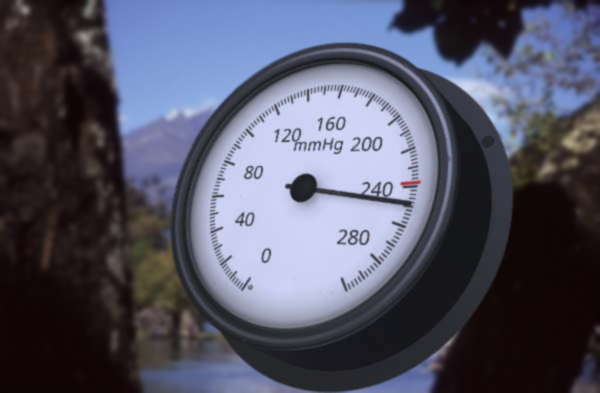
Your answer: 250 mmHg
